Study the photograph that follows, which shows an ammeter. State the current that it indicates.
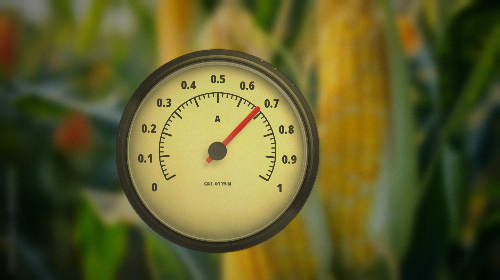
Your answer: 0.68 A
